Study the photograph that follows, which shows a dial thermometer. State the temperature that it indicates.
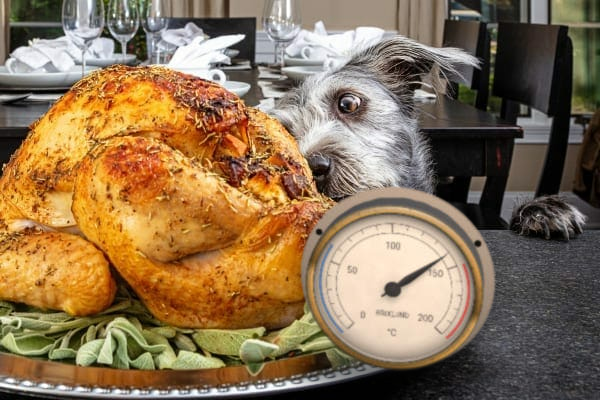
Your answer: 140 °C
